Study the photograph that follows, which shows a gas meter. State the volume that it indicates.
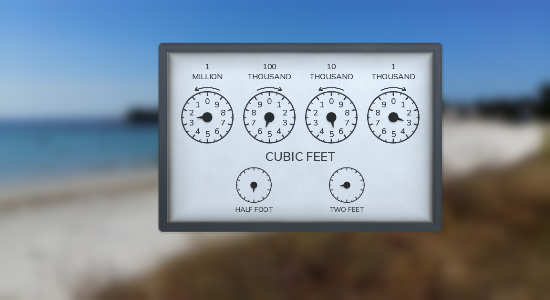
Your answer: 255300 ft³
